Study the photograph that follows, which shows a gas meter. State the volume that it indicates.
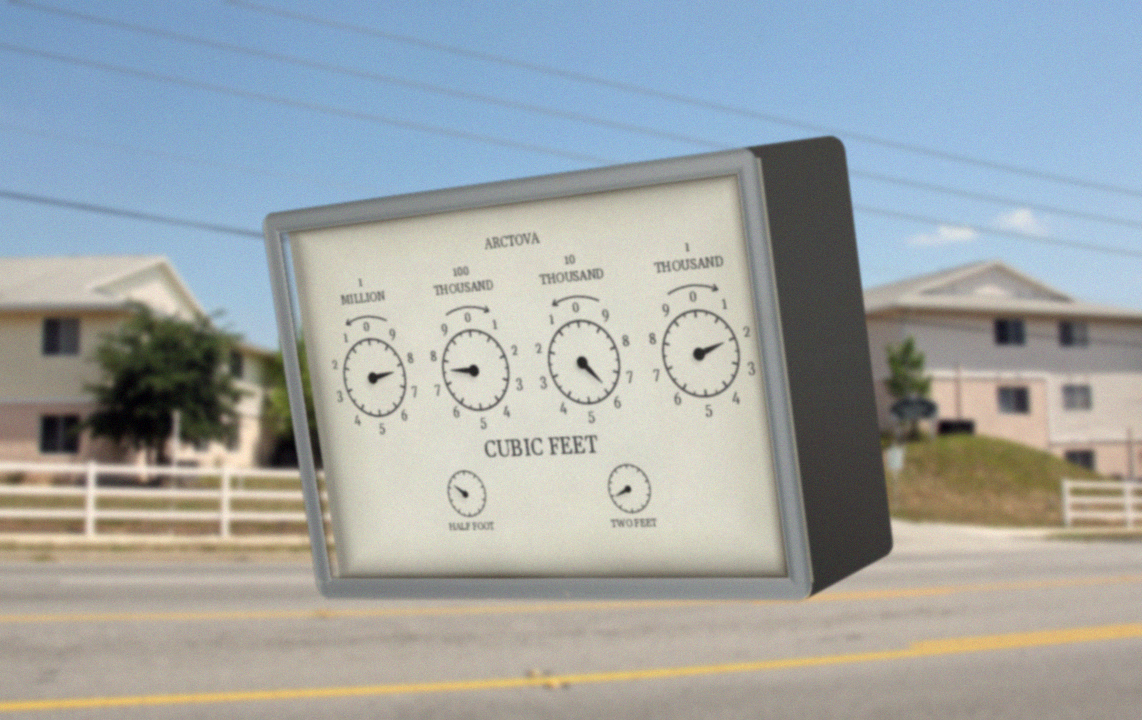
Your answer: 776200 ft³
